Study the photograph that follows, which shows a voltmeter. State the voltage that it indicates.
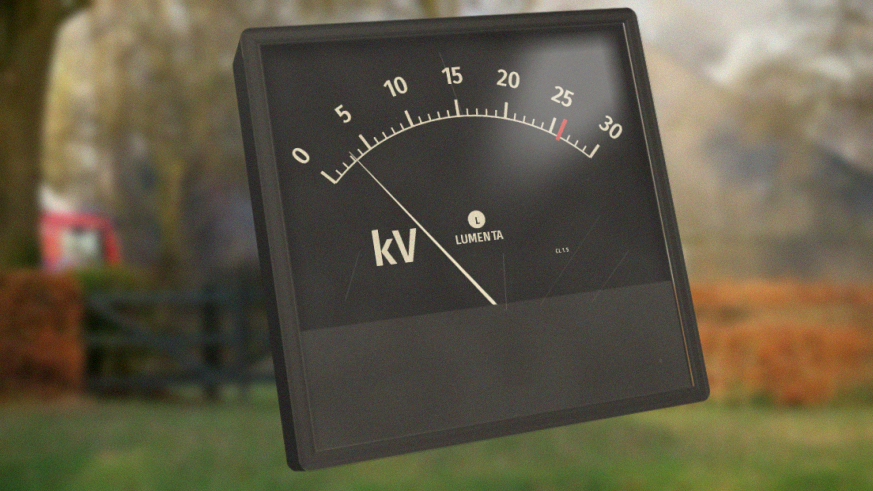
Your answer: 3 kV
